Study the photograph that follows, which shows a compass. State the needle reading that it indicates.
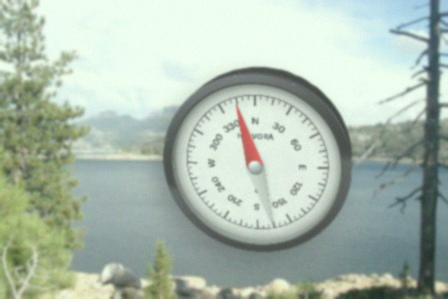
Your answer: 345 °
